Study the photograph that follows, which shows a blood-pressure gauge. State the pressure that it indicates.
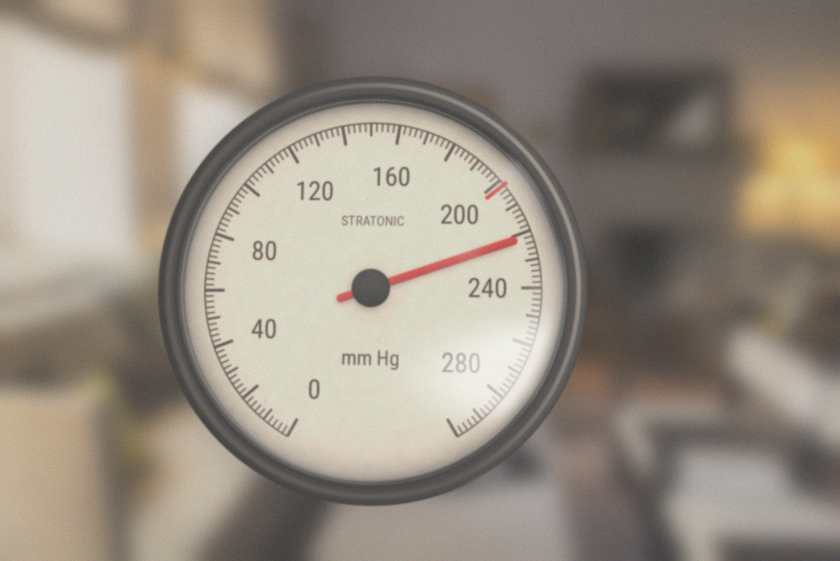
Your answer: 222 mmHg
